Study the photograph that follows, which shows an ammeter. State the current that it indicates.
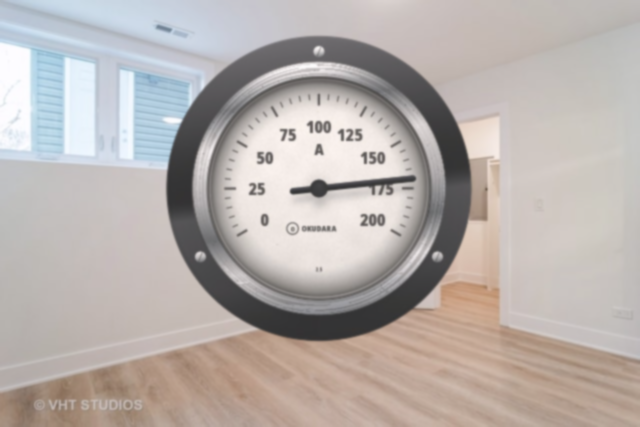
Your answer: 170 A
